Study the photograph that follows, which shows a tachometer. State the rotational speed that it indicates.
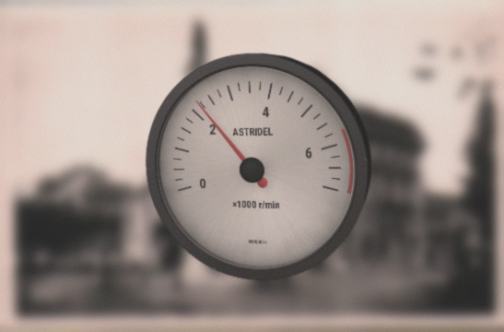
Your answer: 2250 rpm
